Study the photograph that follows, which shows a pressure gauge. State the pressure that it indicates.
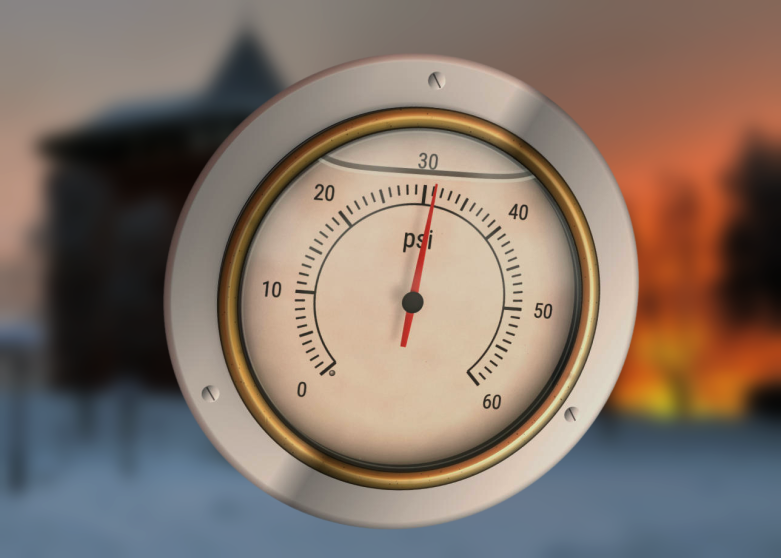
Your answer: 31 psi
